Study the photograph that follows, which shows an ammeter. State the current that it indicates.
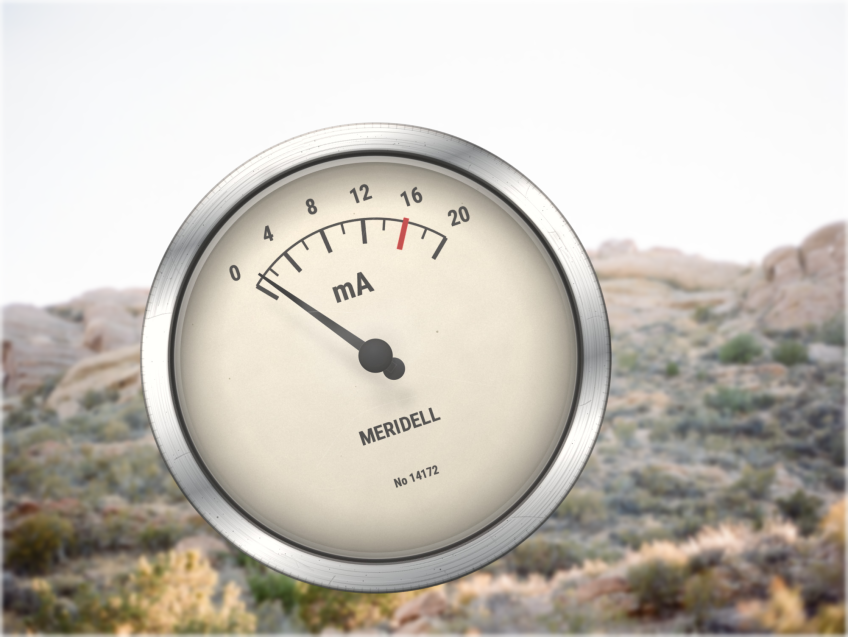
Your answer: 1 mA
